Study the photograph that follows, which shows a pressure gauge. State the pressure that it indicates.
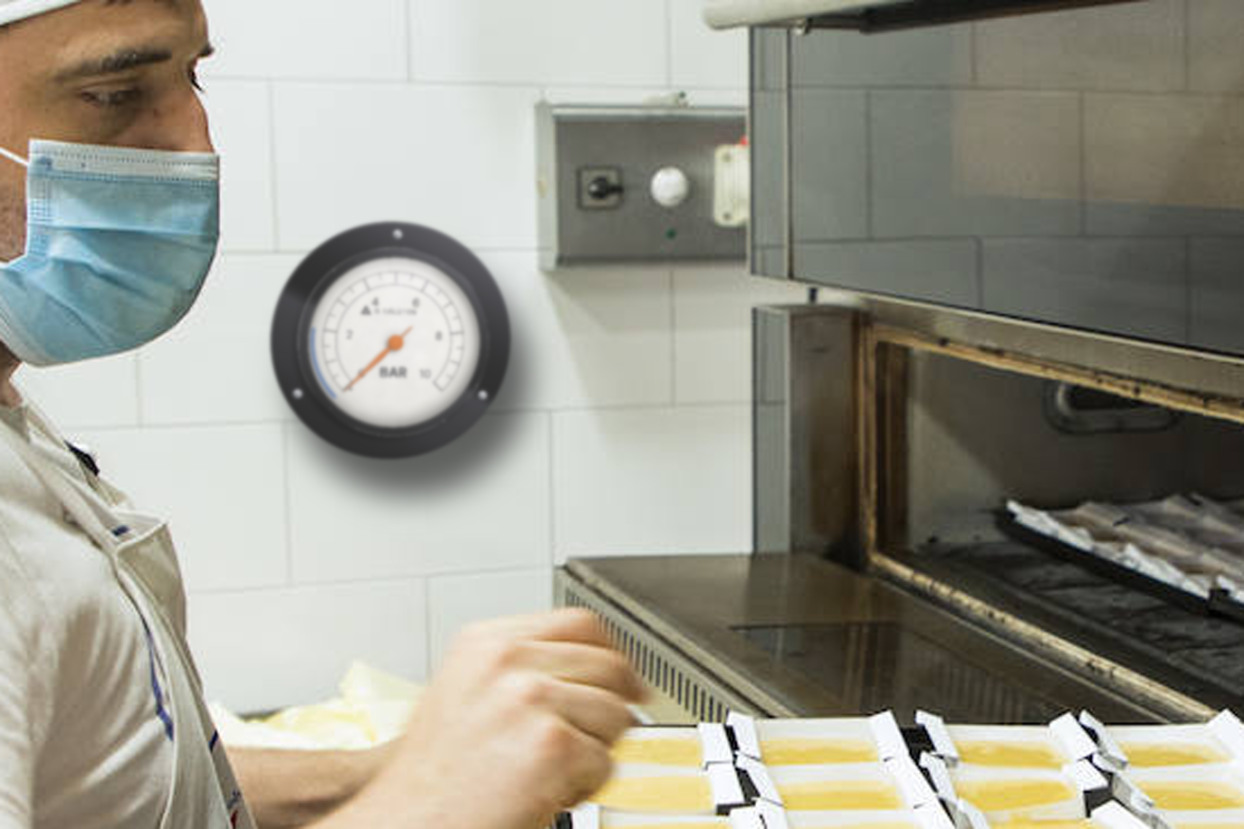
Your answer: 0 bar
